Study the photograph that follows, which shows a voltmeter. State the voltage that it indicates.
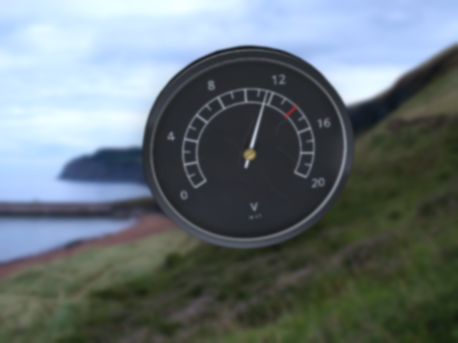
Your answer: 11.5 V
